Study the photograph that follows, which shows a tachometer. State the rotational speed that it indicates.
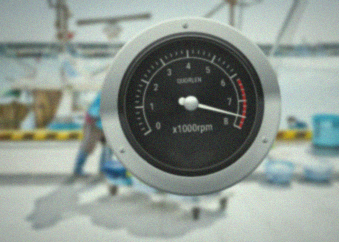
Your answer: 7600 rpm
